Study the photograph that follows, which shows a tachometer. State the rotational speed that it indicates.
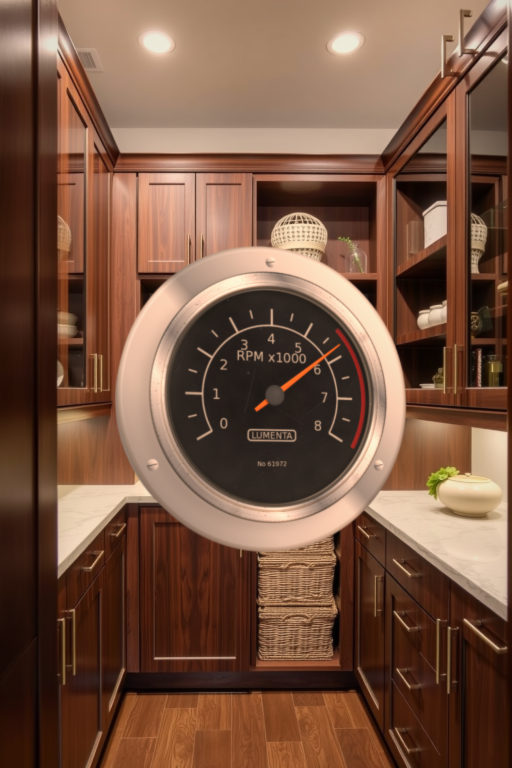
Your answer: 5750 rpm
